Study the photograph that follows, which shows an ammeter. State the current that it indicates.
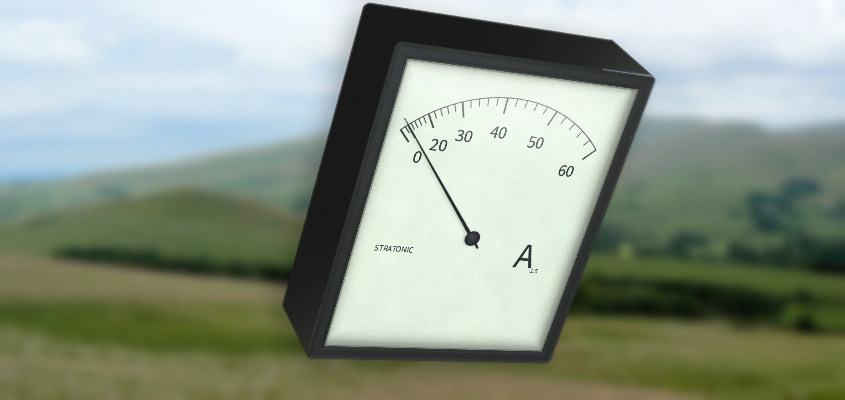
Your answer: 10 A
